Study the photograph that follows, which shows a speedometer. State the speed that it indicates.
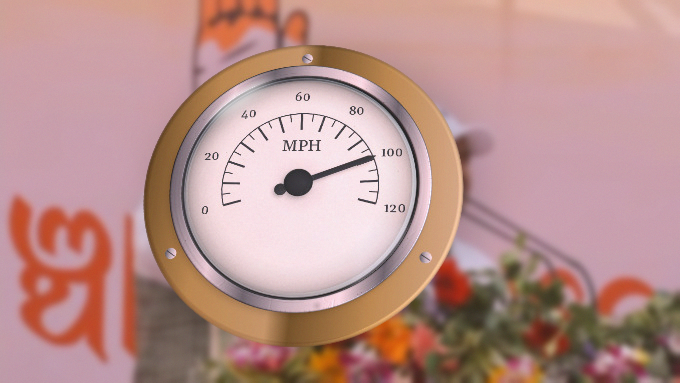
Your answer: 100 mph
